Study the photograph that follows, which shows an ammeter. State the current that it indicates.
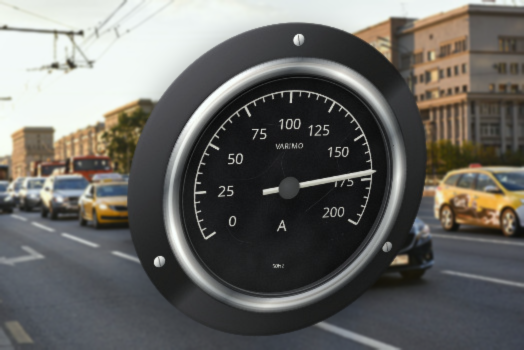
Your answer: 170 A
